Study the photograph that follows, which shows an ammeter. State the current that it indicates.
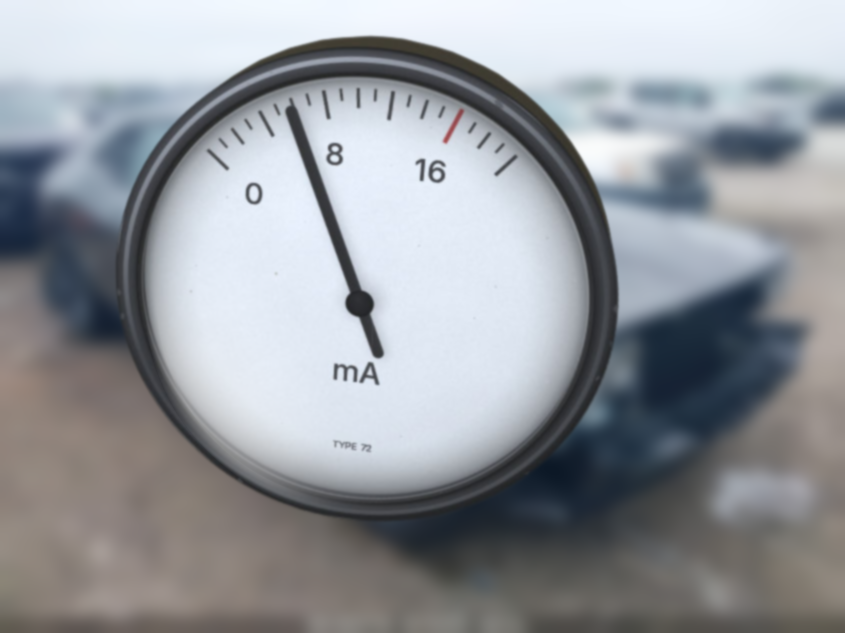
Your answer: 6 mA
